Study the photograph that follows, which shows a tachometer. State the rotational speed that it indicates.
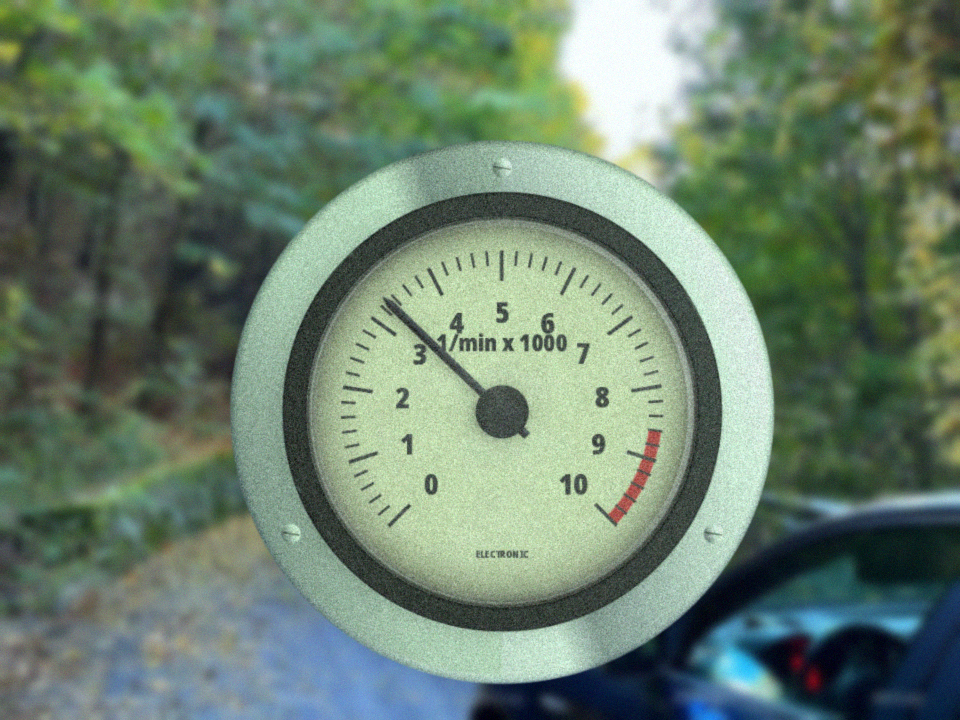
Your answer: 3300 rpm
